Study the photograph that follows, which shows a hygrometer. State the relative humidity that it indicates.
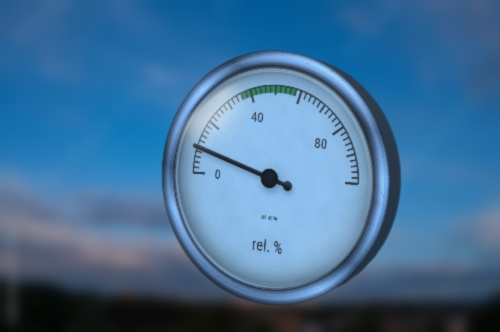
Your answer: 10 %
